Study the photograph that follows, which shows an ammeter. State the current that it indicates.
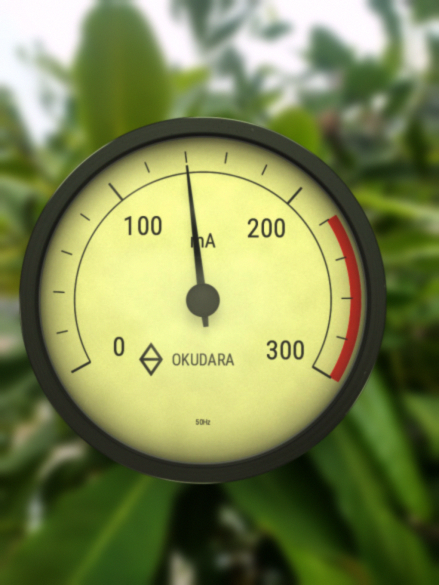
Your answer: 140 mA
